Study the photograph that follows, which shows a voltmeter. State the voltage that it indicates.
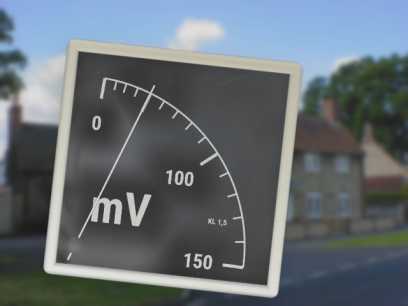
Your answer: 50 mV
